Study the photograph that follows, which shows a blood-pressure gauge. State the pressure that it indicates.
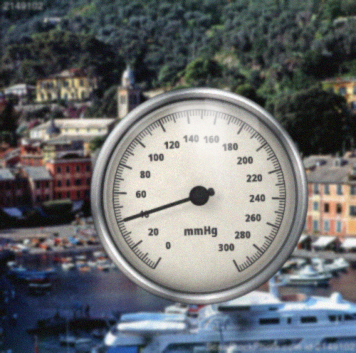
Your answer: 40 mmHg
